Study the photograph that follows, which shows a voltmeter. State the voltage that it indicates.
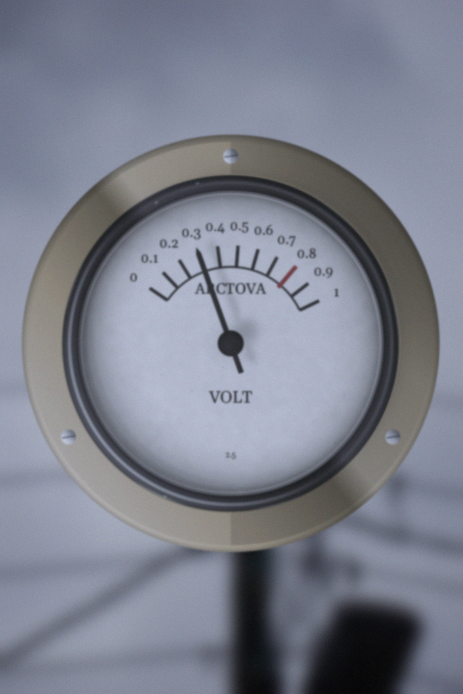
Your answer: 0.3 V
